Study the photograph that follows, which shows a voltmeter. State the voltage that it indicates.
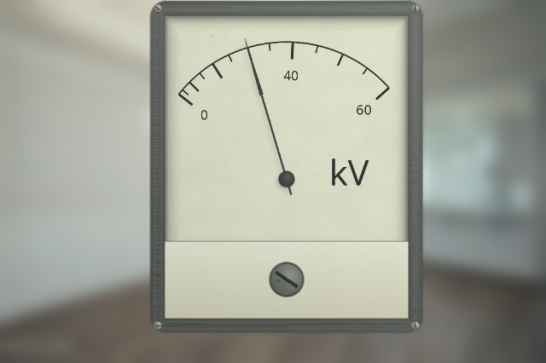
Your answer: 30 kV
